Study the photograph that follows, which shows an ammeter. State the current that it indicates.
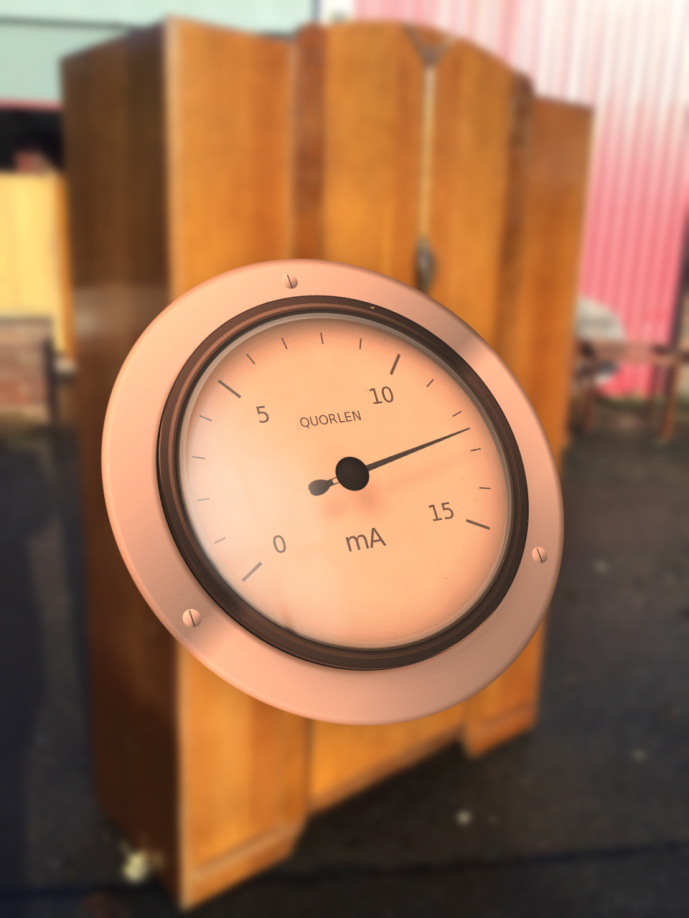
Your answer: 12.5 mA
